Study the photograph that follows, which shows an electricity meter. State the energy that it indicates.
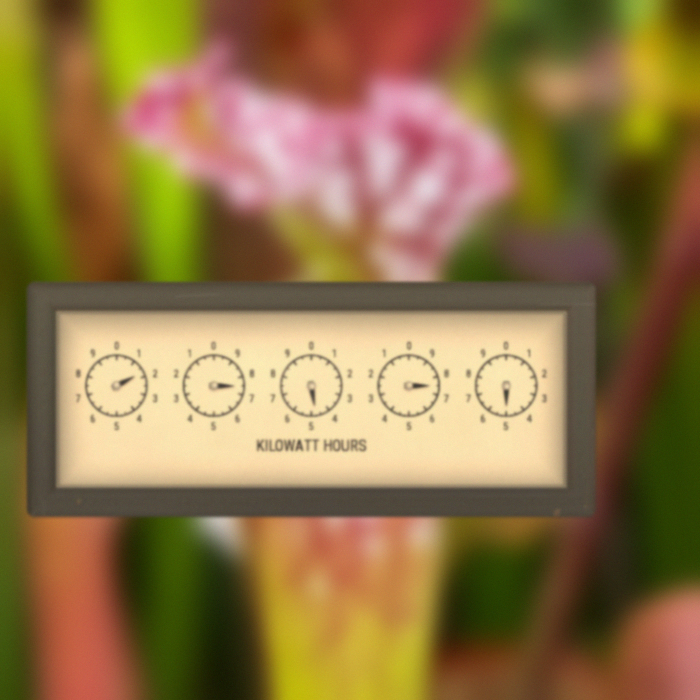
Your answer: 17475 kWh
